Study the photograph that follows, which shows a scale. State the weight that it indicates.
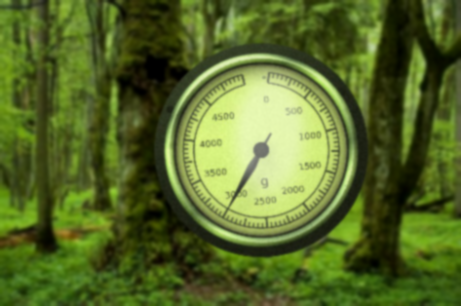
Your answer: 3000 g
